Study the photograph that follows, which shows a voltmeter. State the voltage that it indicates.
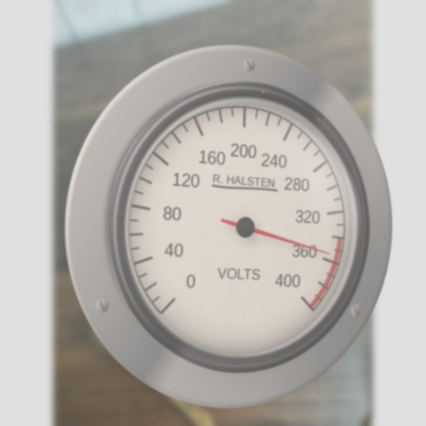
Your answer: 355 V
